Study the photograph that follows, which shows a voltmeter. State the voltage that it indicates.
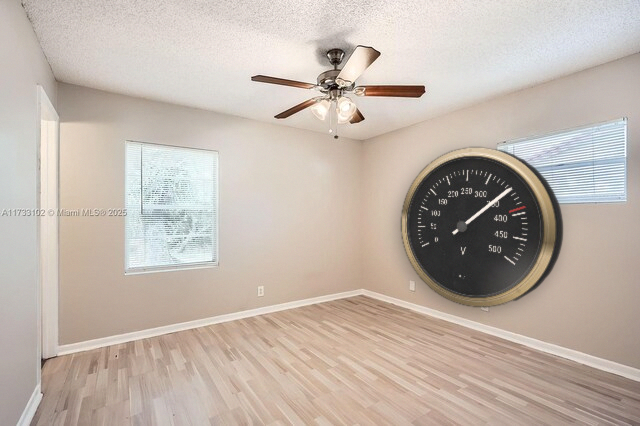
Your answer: 350 V
